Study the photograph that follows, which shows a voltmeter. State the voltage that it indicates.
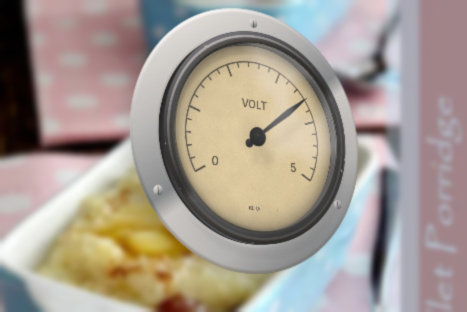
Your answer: 3.6 V
